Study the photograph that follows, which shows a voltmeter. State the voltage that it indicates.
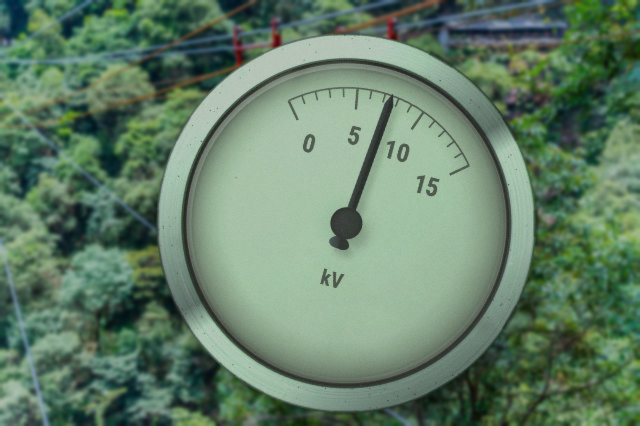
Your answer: 7.5 kV
